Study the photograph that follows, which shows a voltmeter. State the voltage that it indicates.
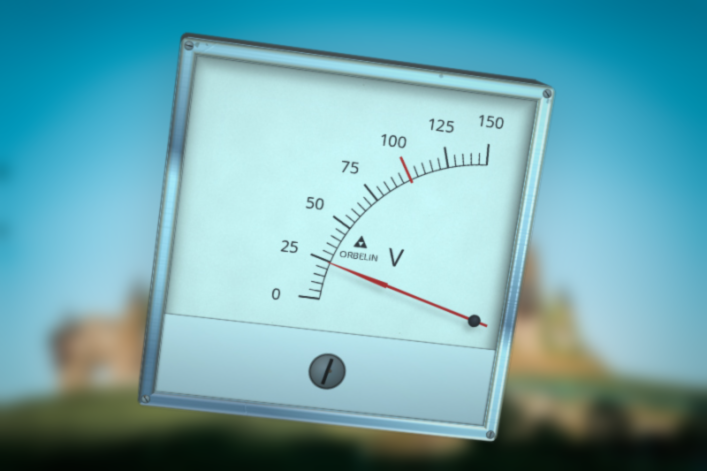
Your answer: 25 V
